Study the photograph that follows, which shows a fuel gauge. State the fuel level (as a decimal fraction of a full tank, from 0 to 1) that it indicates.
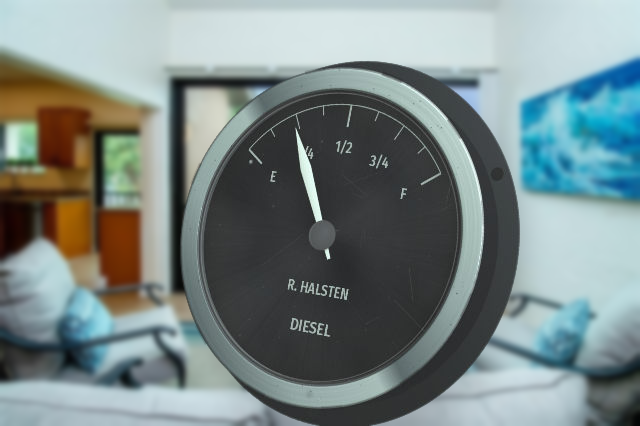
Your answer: 0.25
